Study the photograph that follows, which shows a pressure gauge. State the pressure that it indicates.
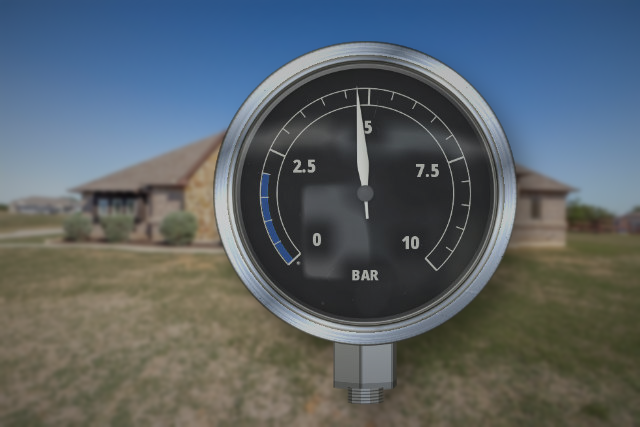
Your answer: 4.75 bar
